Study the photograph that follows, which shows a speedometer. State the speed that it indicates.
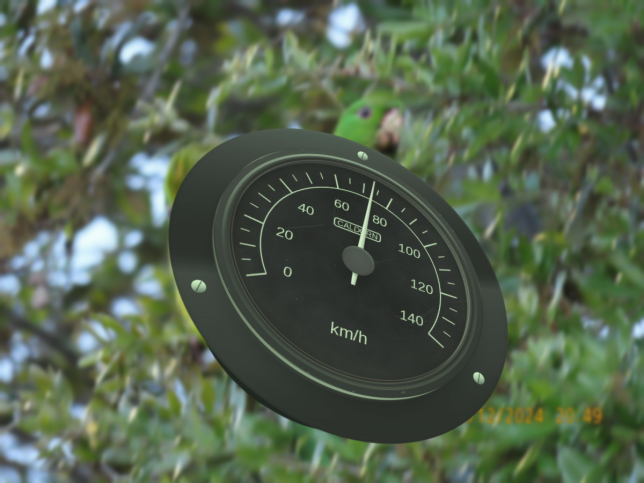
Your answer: 72.5 km/h
